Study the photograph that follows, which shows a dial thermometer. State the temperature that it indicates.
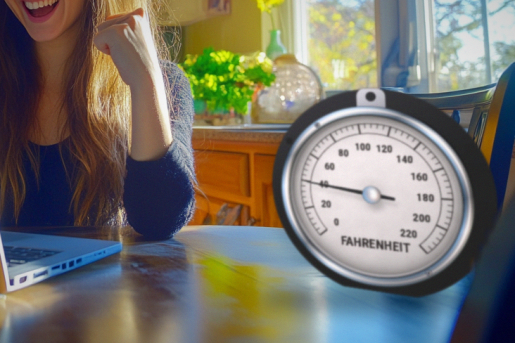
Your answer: 40 °F
